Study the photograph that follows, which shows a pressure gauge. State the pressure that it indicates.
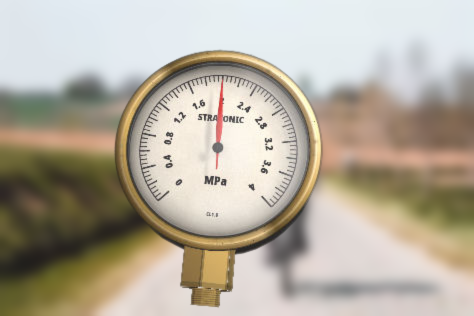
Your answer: 2 MPa
